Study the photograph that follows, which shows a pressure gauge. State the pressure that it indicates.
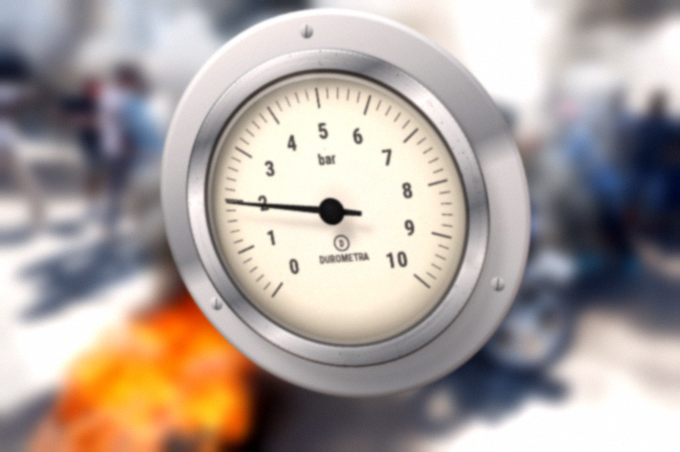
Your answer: 2 bar
